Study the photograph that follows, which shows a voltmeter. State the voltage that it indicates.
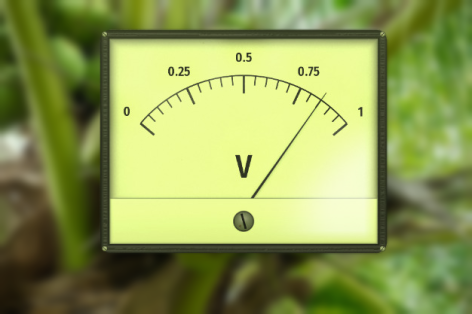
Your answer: 0.85 V
